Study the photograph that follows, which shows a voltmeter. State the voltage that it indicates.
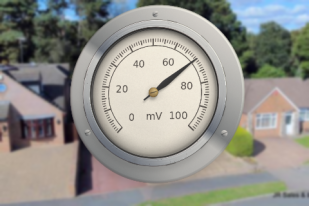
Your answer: 70 mV
